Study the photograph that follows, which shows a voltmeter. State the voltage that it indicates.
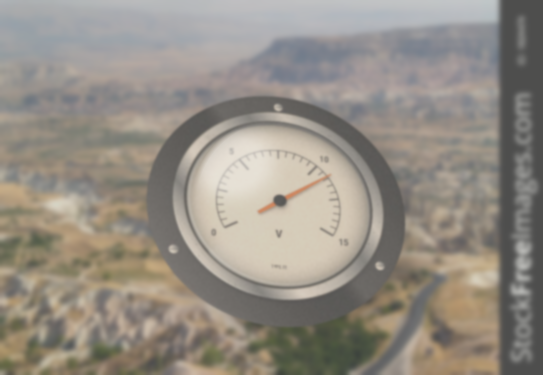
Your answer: 11 V
